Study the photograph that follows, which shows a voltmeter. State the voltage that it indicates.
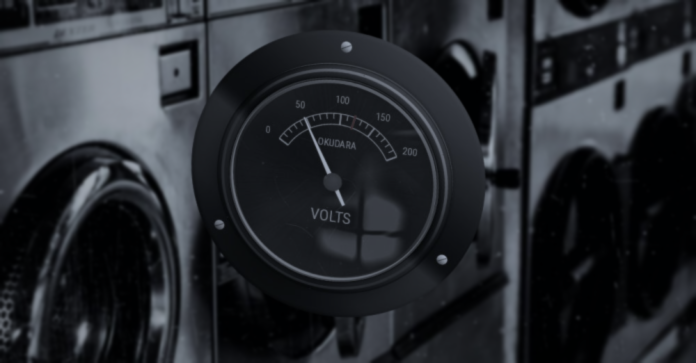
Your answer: 50 V
